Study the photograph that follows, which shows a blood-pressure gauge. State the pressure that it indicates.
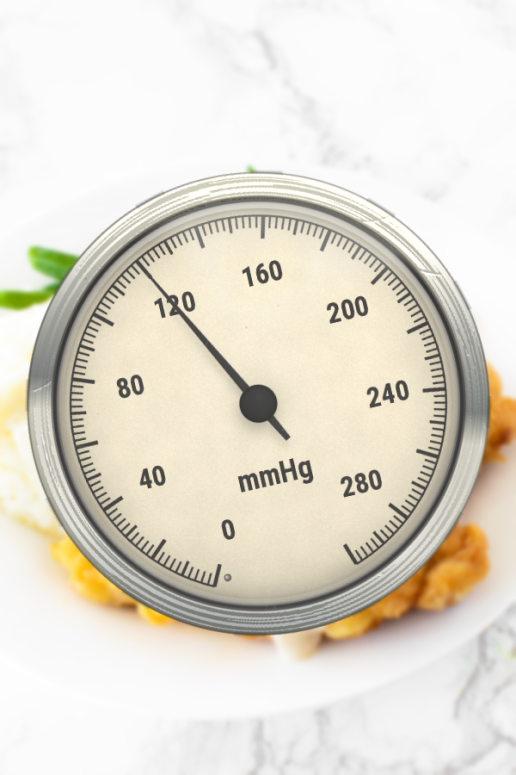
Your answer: 120 mmHg
